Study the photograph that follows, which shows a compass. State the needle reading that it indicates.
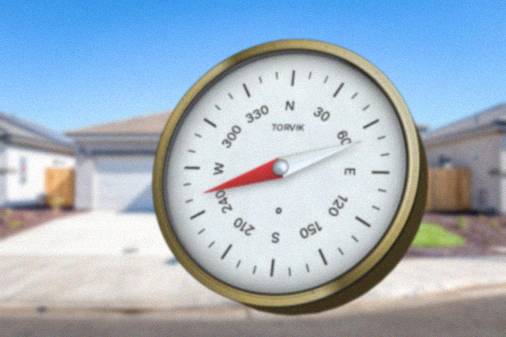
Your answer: 250 °
